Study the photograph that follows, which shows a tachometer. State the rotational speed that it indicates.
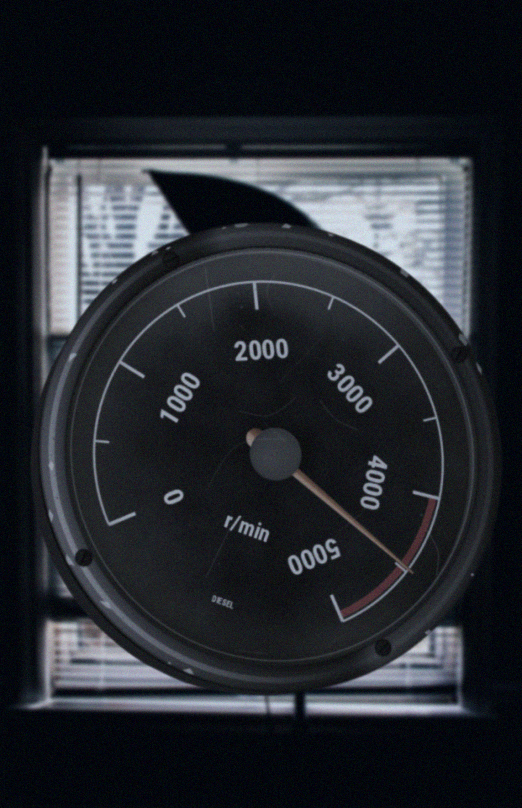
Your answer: 4500 rpm
